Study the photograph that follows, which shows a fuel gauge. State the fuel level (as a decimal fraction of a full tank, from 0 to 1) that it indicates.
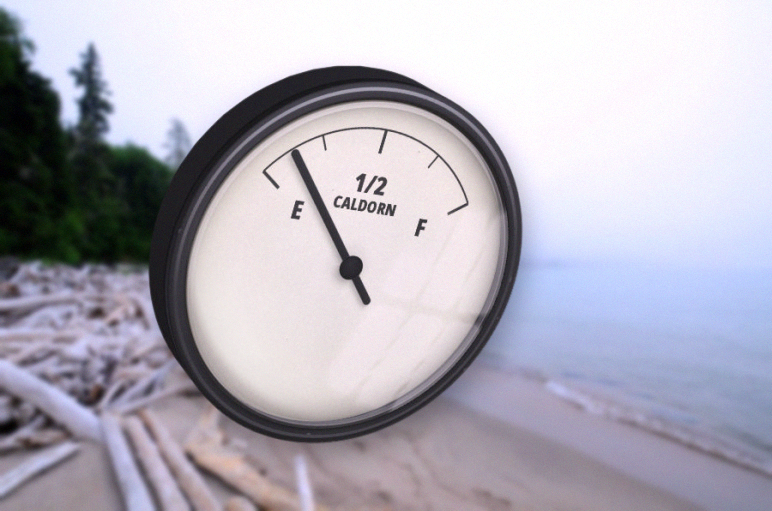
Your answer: 0.125
